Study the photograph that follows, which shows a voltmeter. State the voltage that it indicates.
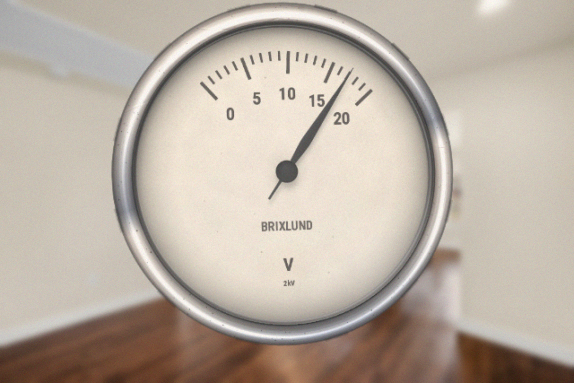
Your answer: 17 V
